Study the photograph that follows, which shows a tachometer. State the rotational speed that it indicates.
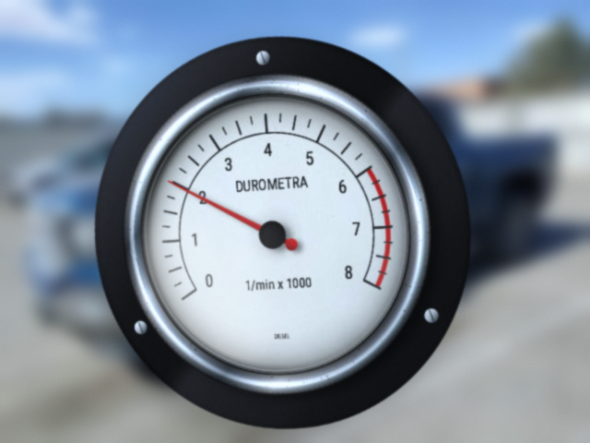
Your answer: 2000 rpm
